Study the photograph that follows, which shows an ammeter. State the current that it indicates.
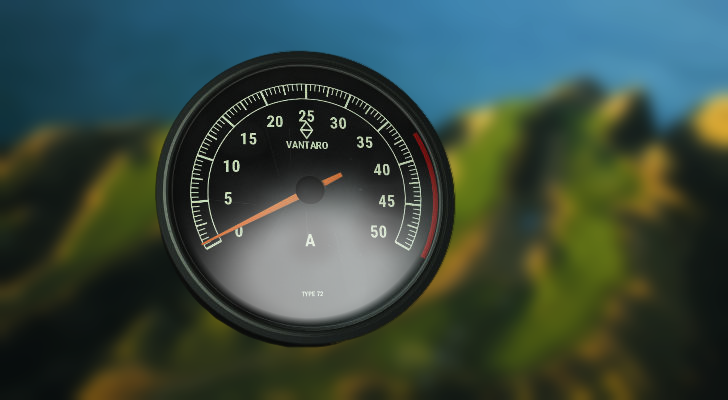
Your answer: 0.5 A
